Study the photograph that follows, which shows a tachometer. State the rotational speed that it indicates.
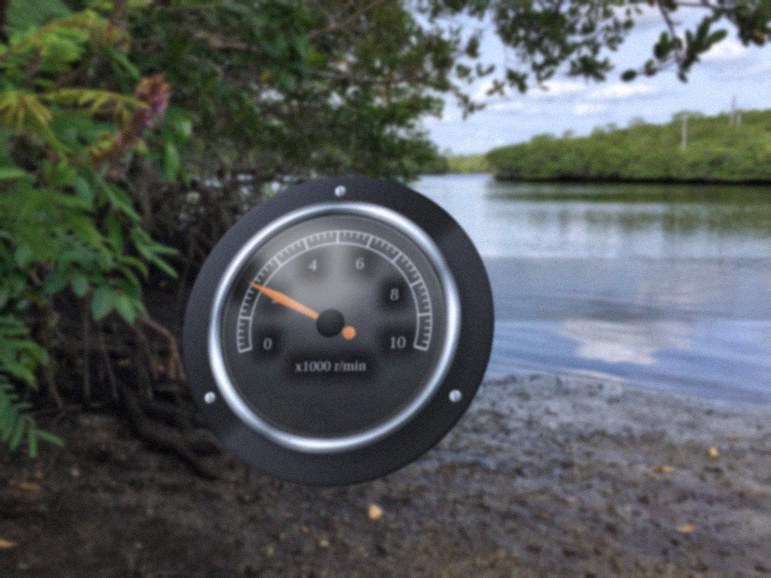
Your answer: 2000 rpm
